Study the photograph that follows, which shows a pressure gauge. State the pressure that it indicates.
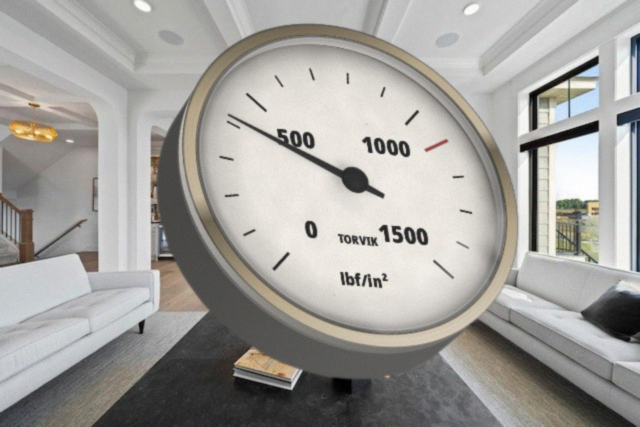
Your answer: 400 psi
